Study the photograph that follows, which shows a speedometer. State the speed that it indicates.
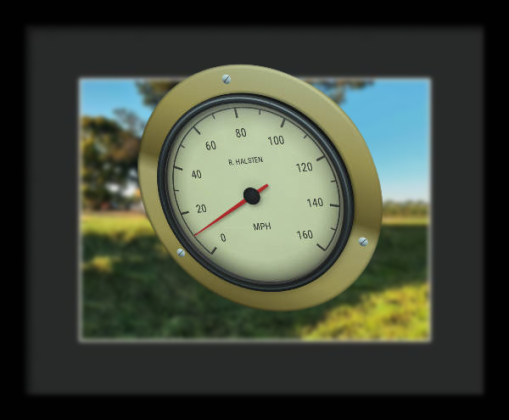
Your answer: 10 mph
